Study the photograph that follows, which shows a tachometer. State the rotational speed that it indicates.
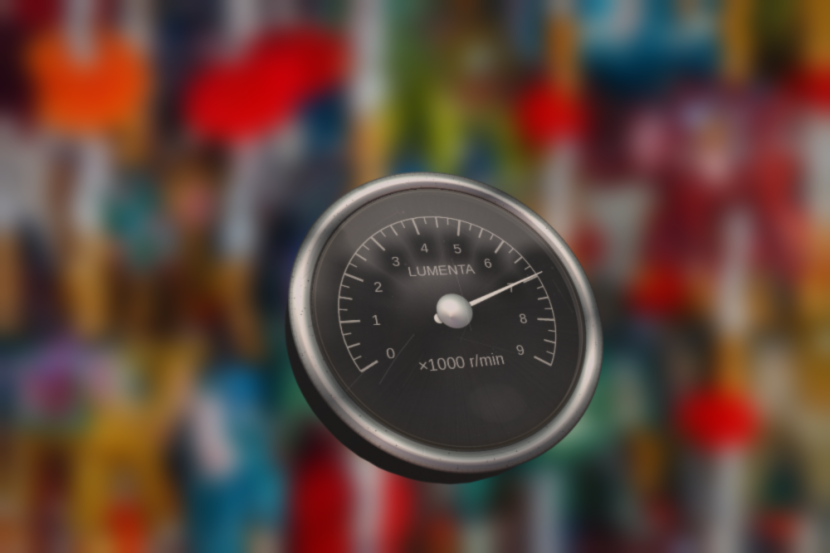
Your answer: 7000 rpm
